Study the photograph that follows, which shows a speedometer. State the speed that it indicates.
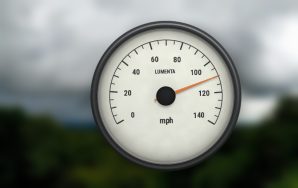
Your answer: 110 mph
